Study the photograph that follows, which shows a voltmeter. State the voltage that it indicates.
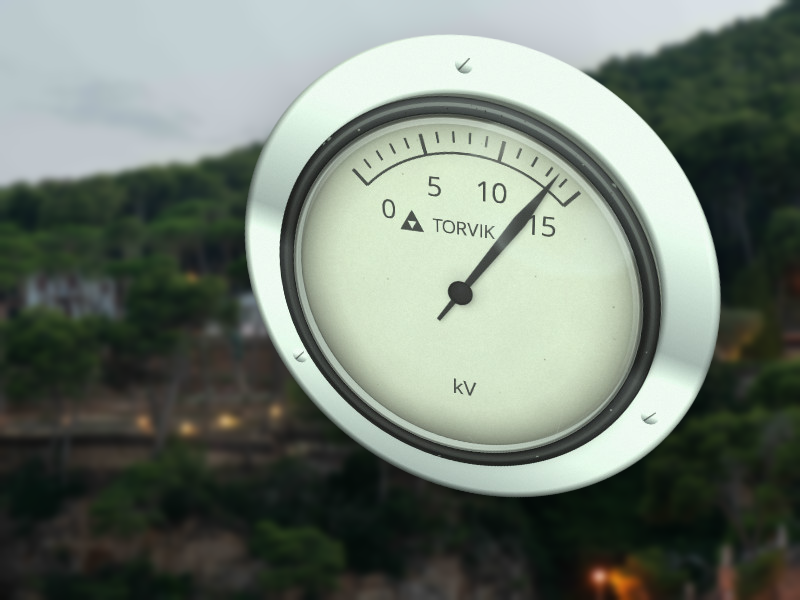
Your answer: 13.5 kV
